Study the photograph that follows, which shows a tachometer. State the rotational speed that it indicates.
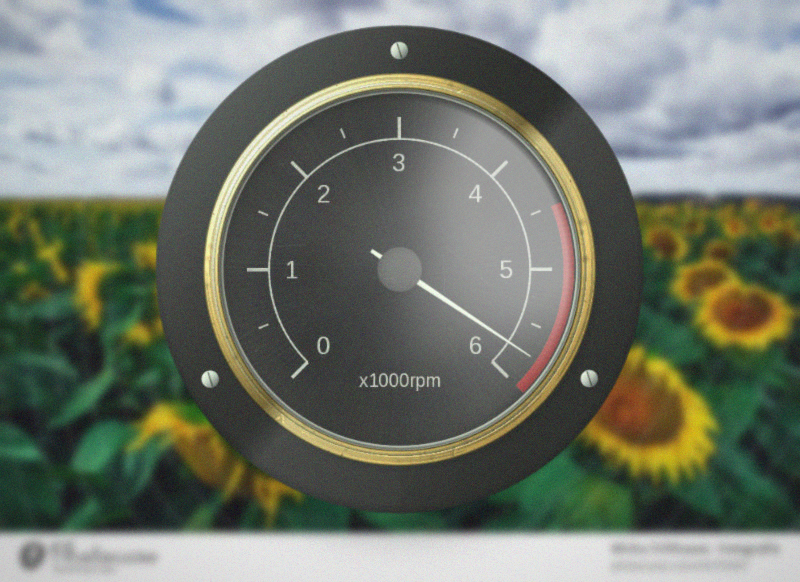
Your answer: 5750 rpm
